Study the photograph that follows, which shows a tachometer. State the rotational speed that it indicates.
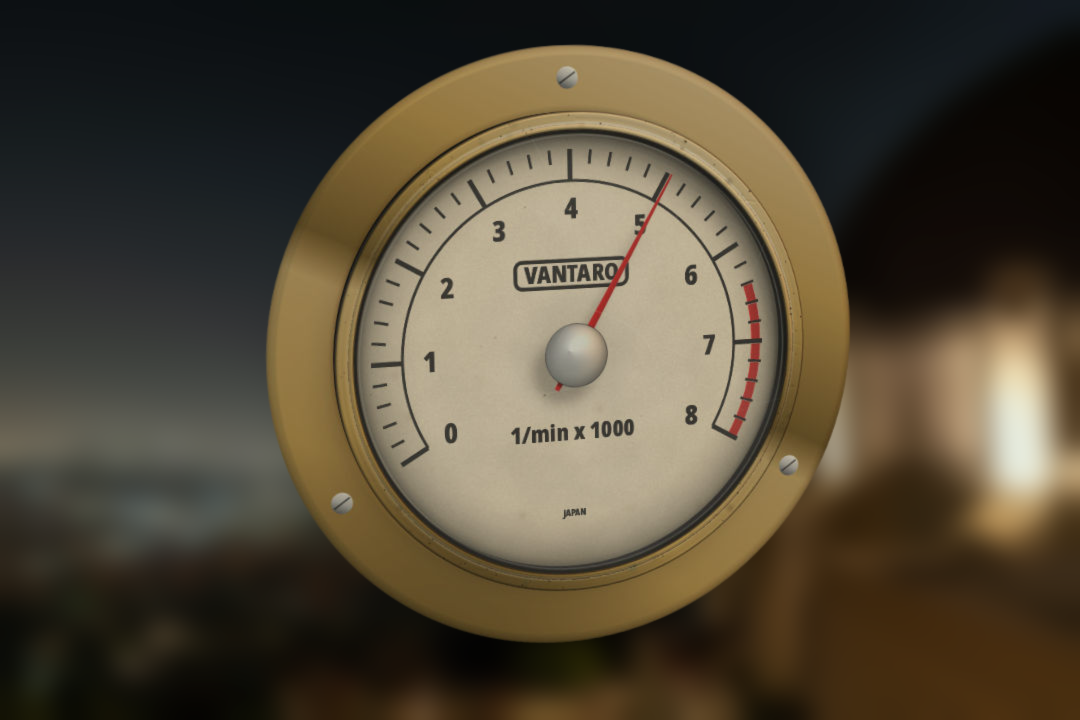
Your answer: 5000 rpm
